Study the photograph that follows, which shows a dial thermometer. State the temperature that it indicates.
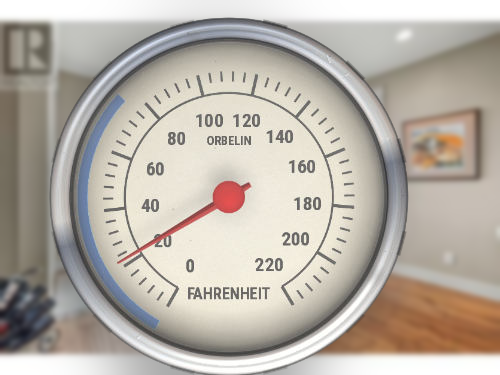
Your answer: 22 °F
